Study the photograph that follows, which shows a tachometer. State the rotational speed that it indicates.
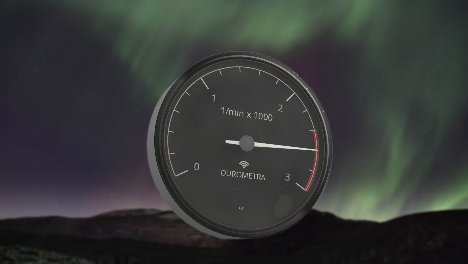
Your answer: 2600 rpm
